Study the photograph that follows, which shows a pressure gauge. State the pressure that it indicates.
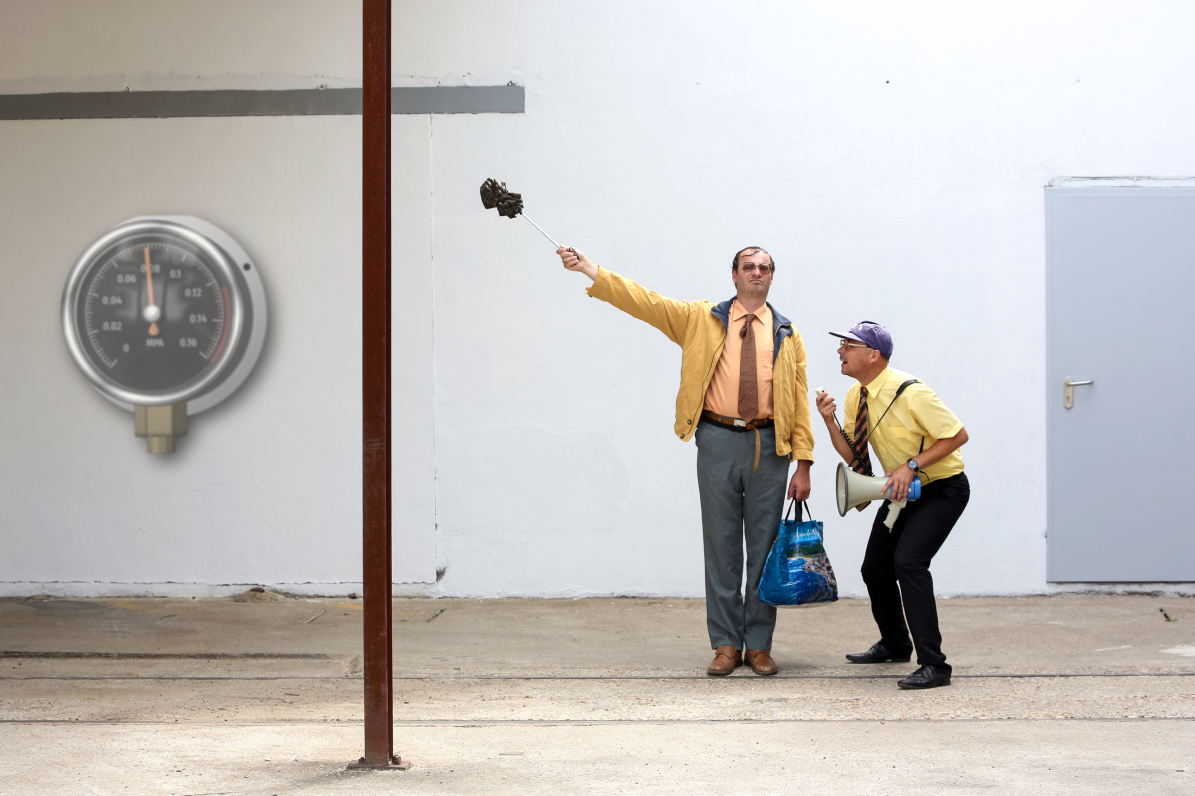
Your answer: 0.08 MPa
